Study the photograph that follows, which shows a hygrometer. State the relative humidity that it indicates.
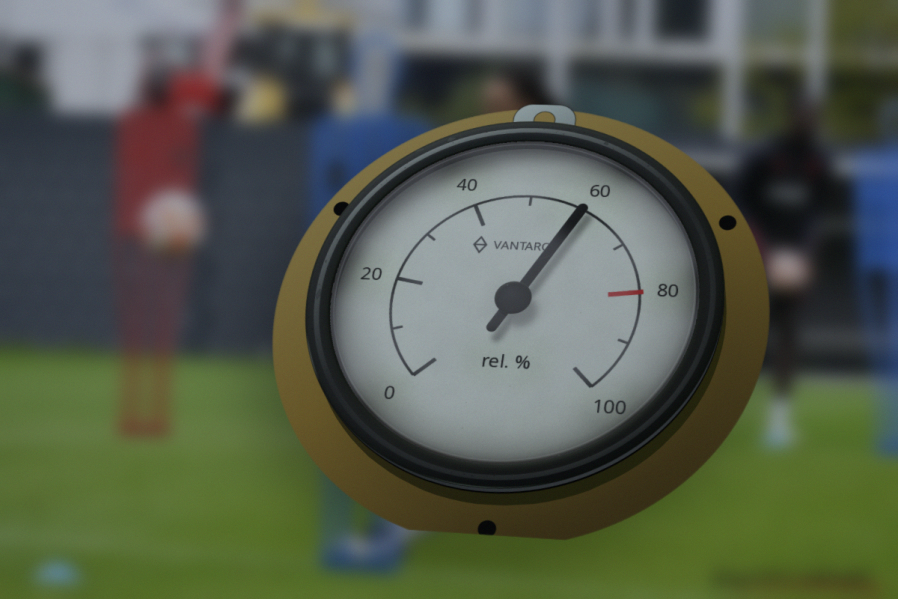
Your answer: 60 %
